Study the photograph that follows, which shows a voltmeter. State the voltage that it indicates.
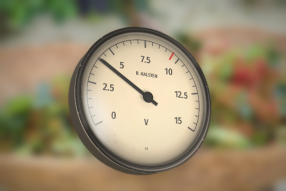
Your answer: 4 V
